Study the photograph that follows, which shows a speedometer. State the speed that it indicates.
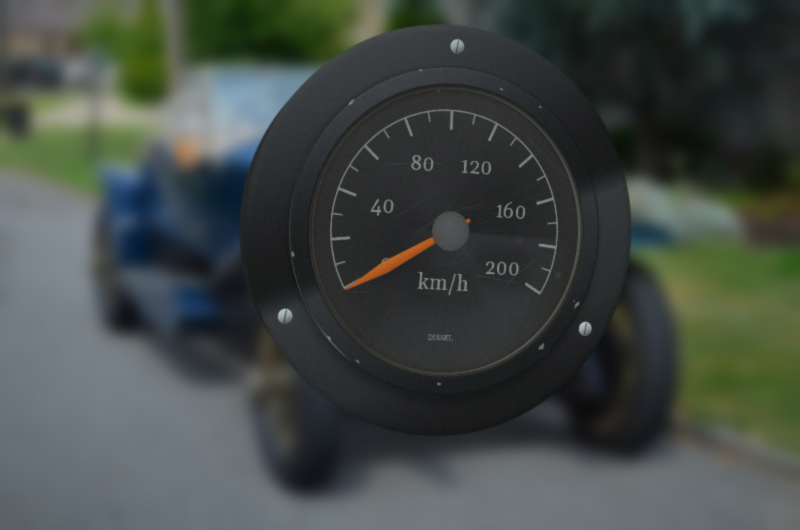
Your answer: 0 km/h
